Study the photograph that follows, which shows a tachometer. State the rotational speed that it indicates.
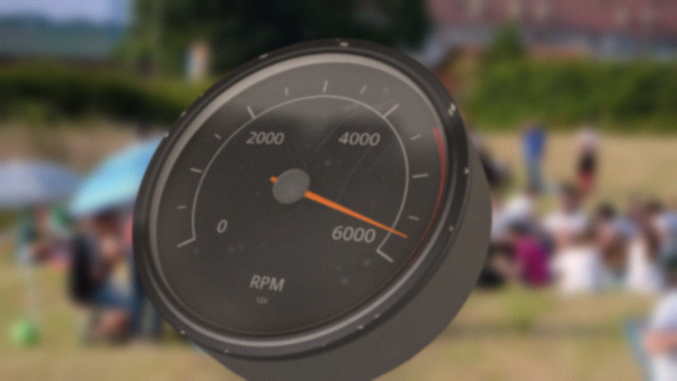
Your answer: 5750 rpm
